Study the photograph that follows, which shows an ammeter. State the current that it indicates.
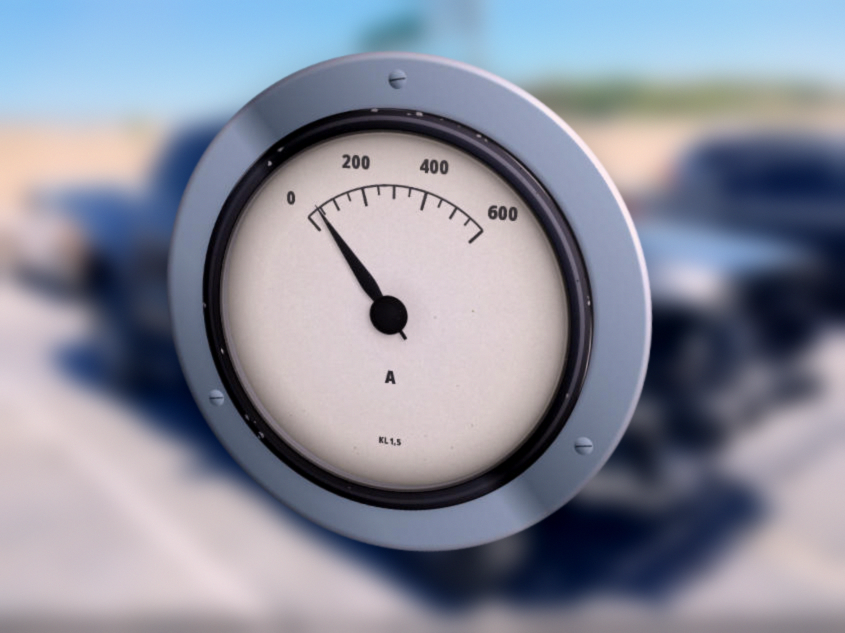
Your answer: 50 A
